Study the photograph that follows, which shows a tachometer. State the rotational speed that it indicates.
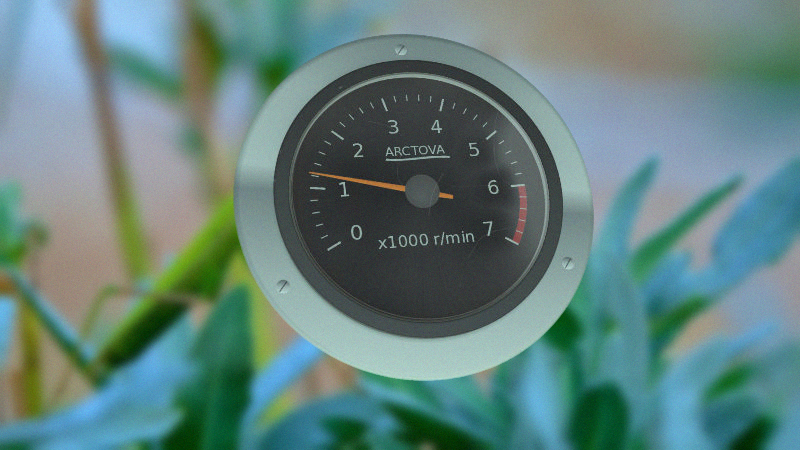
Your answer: 1200 rpm
